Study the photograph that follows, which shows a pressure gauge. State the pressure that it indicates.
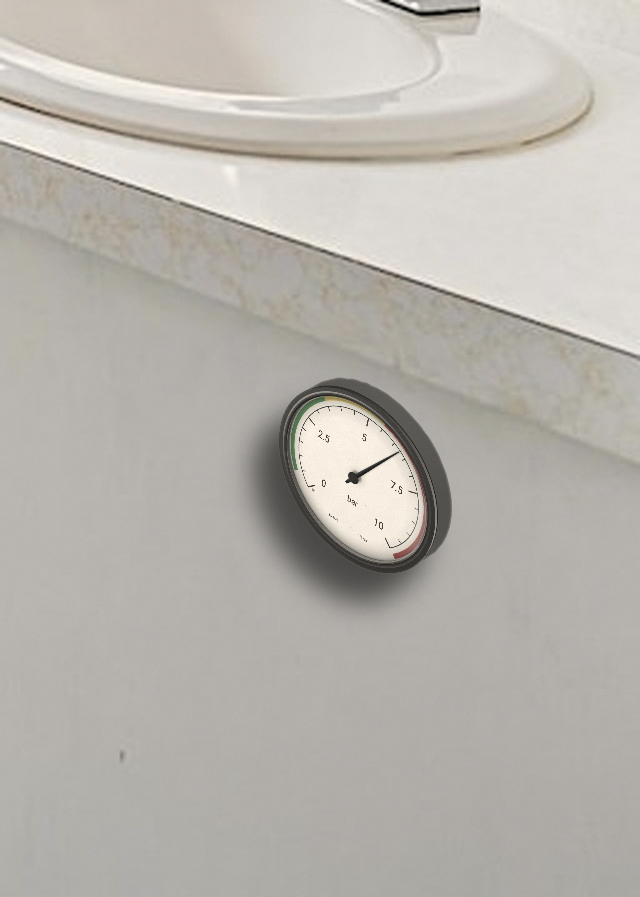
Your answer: 6.25 bar
